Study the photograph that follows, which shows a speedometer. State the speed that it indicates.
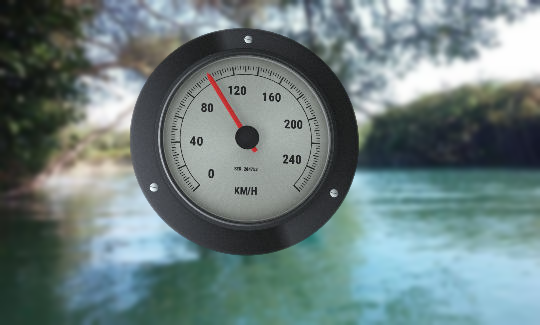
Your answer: 100 km/h
